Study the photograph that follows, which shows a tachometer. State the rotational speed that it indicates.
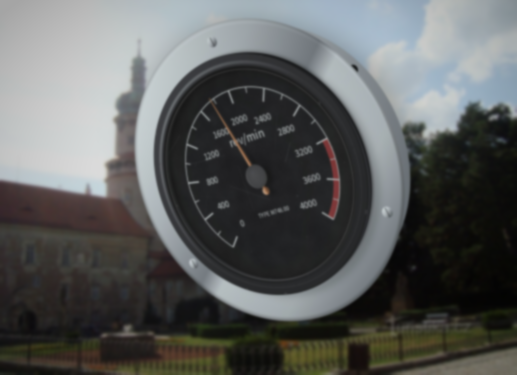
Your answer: 1800 rpm
